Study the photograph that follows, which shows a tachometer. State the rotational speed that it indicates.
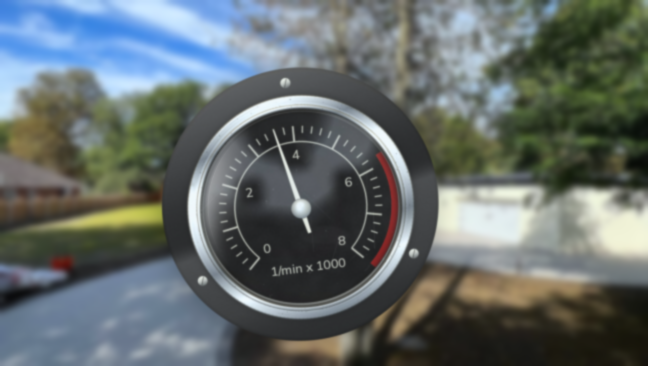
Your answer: 3600 rpm
